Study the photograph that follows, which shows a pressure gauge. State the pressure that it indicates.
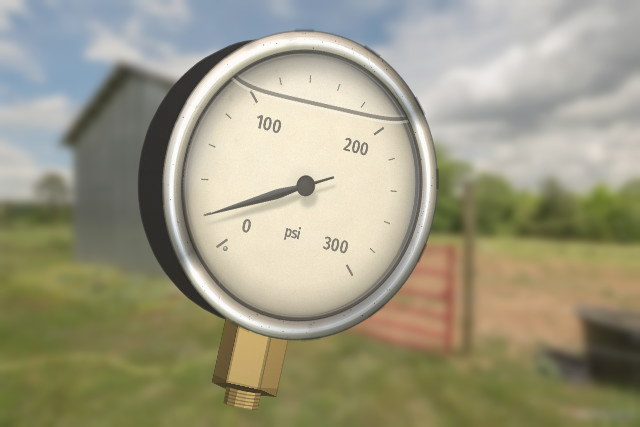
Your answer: 20 psi
